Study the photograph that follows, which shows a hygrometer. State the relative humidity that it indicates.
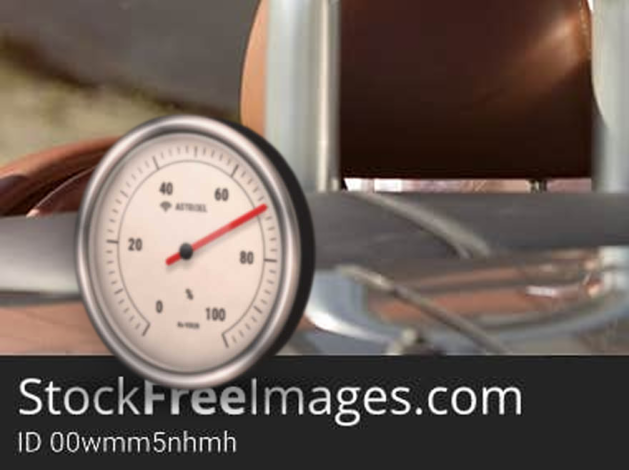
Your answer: 70 %
